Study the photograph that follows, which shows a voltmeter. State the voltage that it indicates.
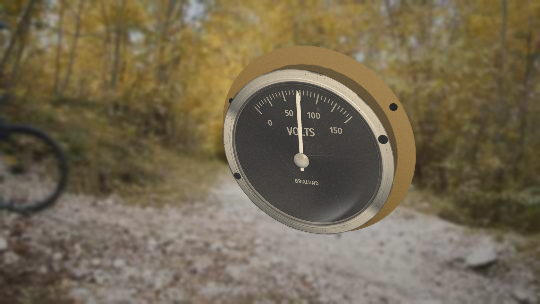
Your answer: 75 V
